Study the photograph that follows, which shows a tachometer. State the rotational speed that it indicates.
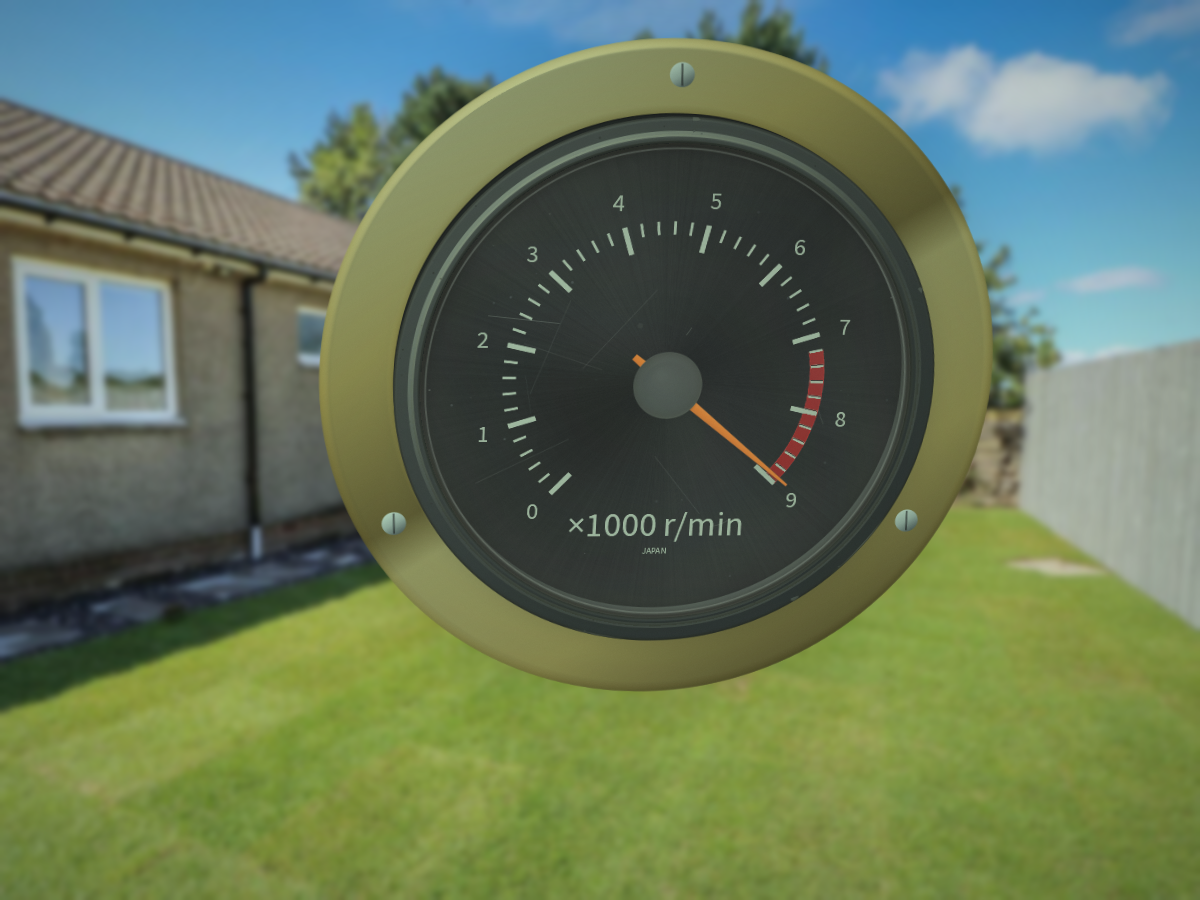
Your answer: 8900 rpm
